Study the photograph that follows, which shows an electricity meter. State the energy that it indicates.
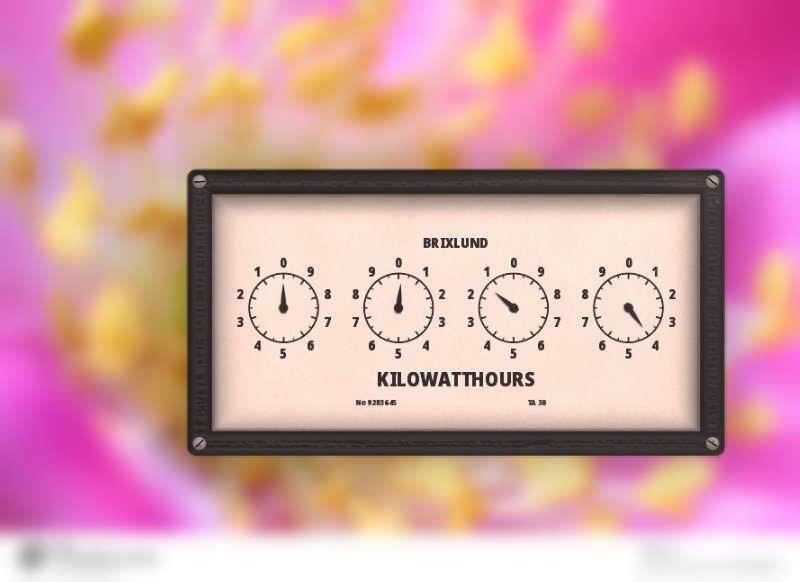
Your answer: 14 kWh
